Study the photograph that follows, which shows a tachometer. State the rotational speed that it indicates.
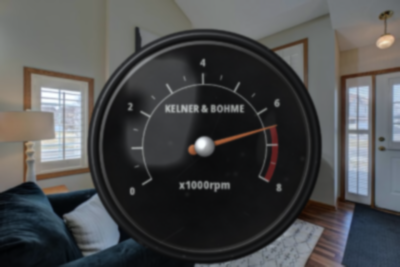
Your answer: 6500 rpm
